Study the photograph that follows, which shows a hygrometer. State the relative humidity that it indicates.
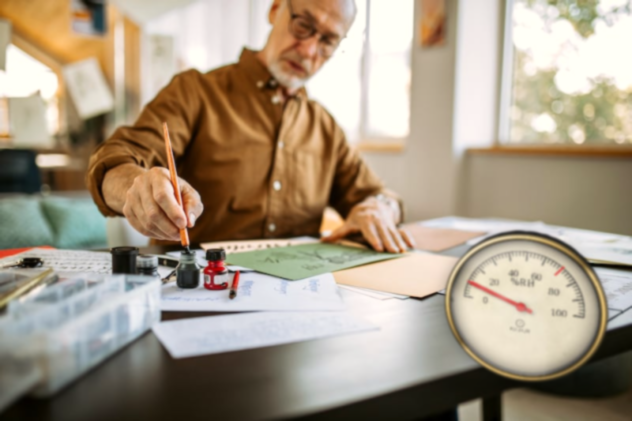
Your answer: 10 %
